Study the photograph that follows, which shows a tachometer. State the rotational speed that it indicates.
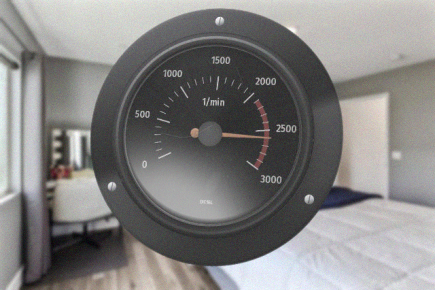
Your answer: 2600 rpm
